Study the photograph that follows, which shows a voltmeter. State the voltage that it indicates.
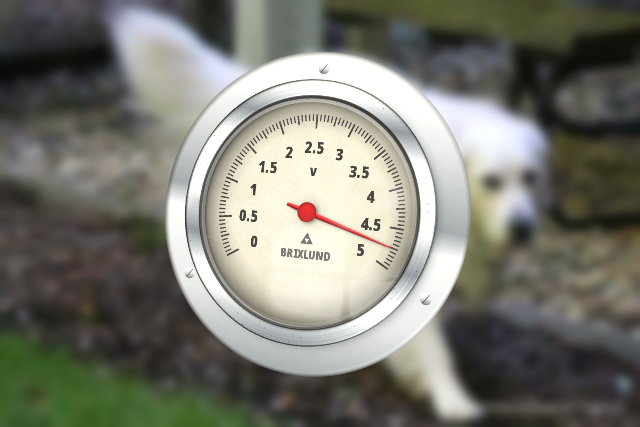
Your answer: 4.75 V
